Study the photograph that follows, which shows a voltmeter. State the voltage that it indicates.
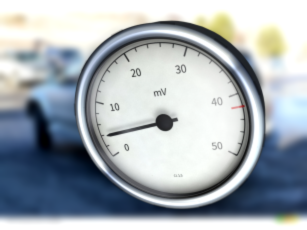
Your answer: 4 mV
